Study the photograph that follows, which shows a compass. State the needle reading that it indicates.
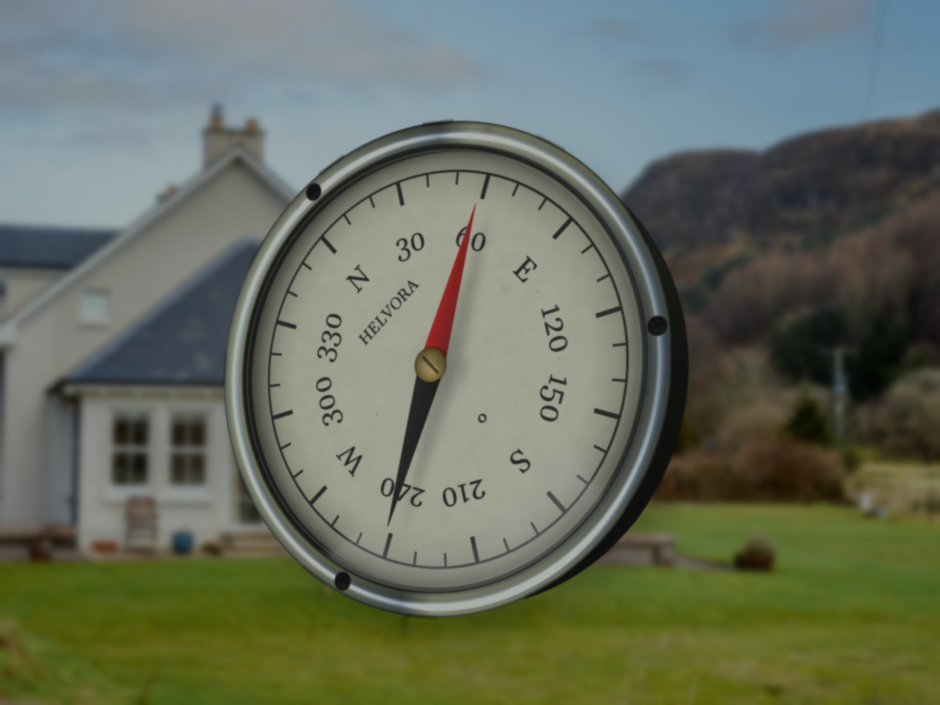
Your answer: 60 °
